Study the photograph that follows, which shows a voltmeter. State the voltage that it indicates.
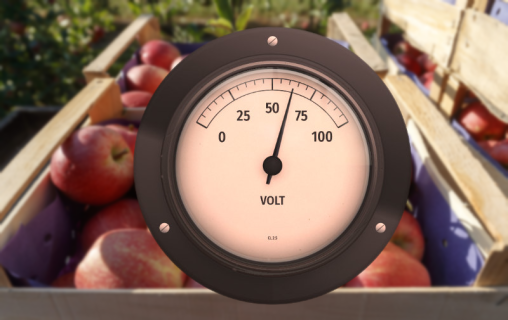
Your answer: 62.5 V
